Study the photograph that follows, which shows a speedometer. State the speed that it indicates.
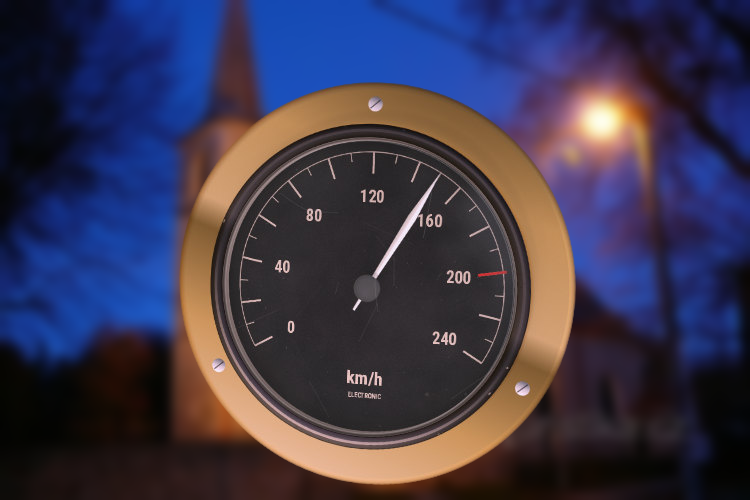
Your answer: 150 km/h
